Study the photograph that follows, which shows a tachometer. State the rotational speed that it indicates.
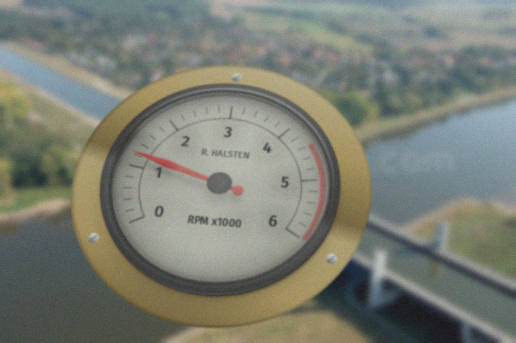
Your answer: 1200 rpm
